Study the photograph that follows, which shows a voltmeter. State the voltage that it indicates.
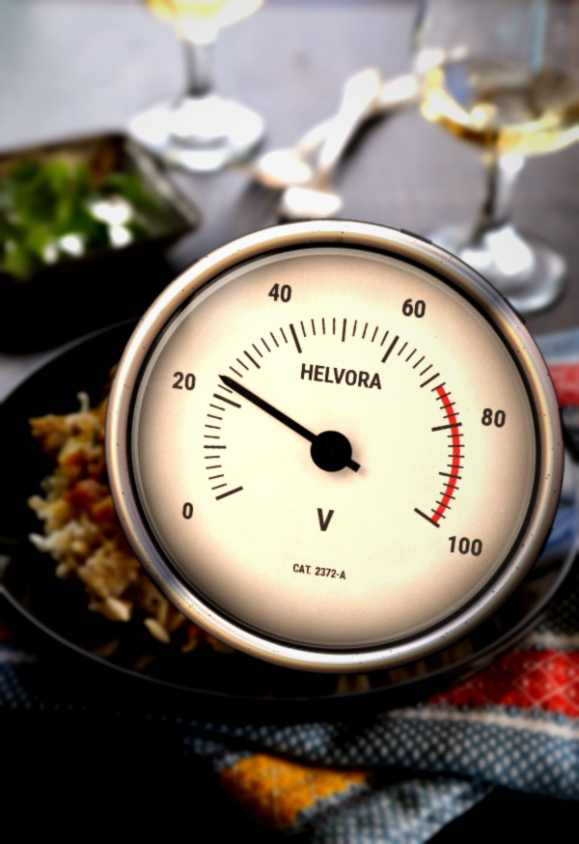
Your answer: 24 V
